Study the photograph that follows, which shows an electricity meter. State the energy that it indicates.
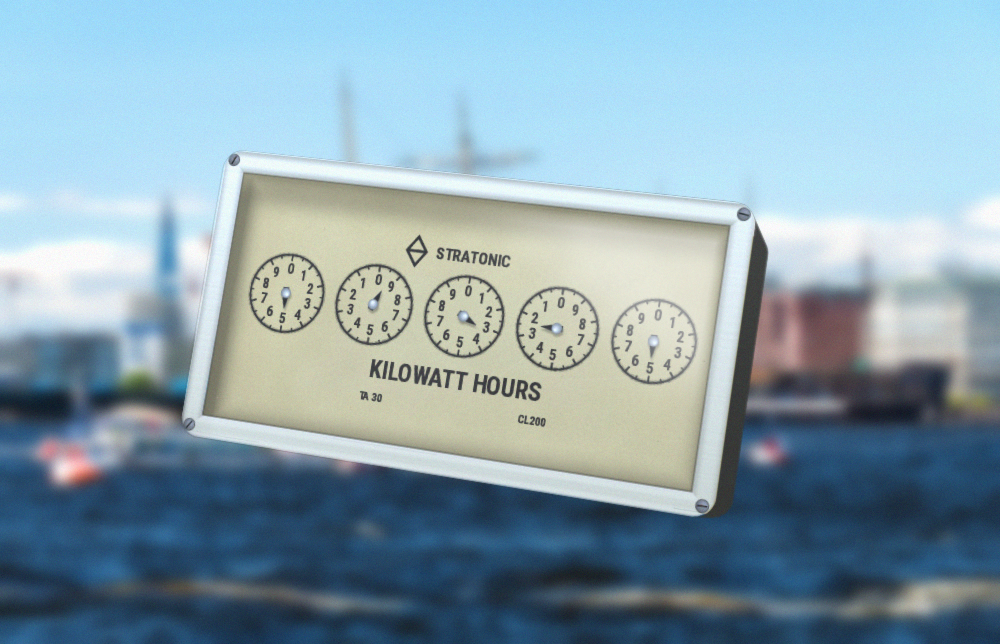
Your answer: 49325 kWh
